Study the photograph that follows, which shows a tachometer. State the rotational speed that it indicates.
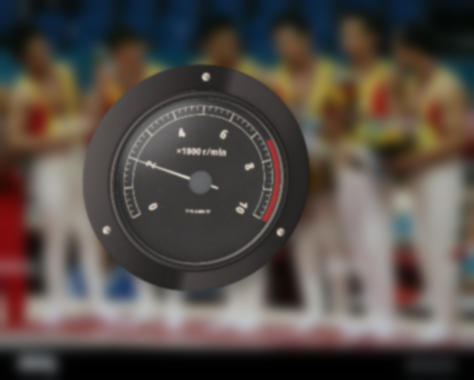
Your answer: 2000 rpm
